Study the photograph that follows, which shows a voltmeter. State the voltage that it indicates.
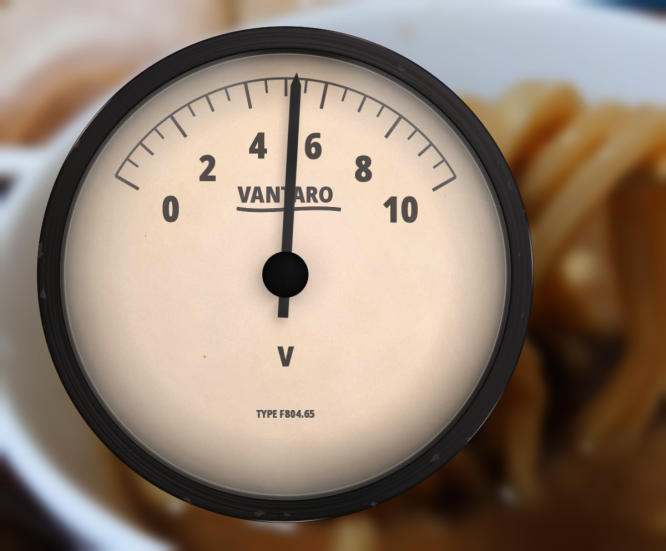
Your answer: 5.25 V
